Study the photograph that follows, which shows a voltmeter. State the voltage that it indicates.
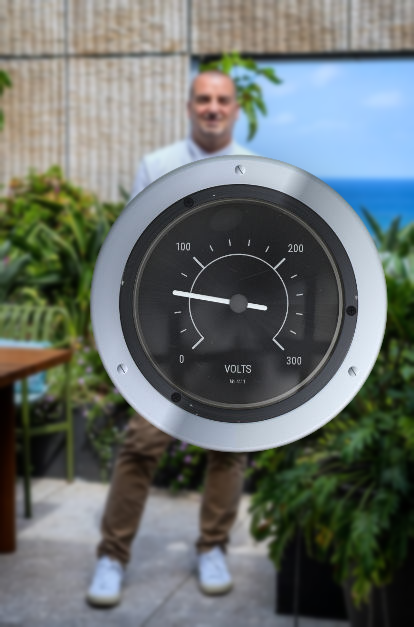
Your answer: 60 V
